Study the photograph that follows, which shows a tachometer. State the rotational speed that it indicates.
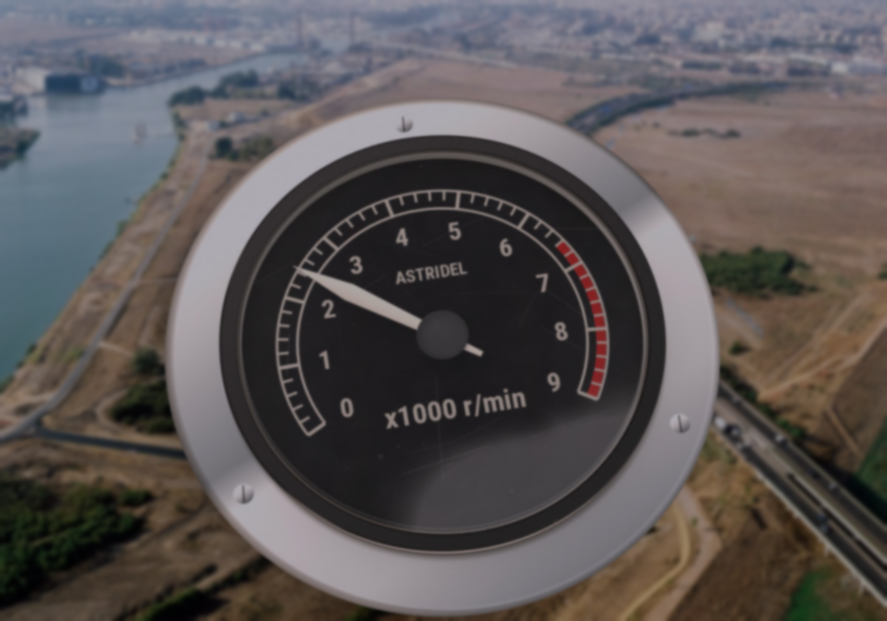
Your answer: 2400 rpm
